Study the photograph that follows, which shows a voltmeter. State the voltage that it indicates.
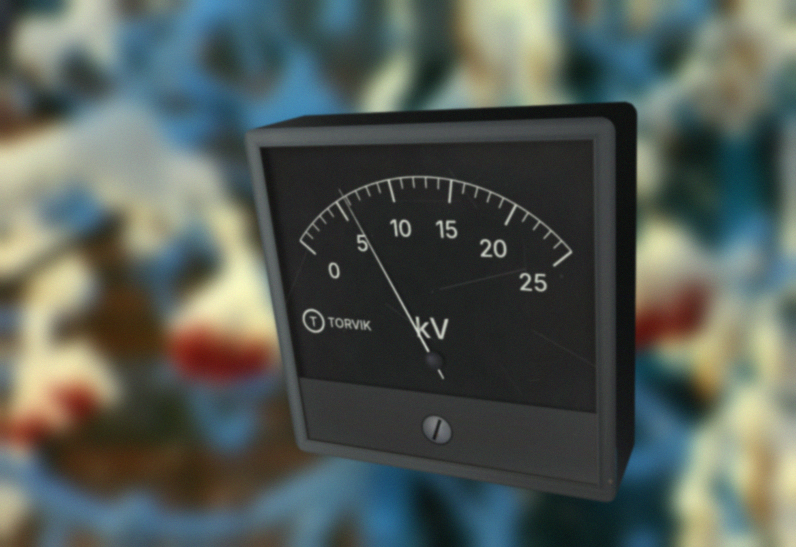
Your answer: 6 kV
